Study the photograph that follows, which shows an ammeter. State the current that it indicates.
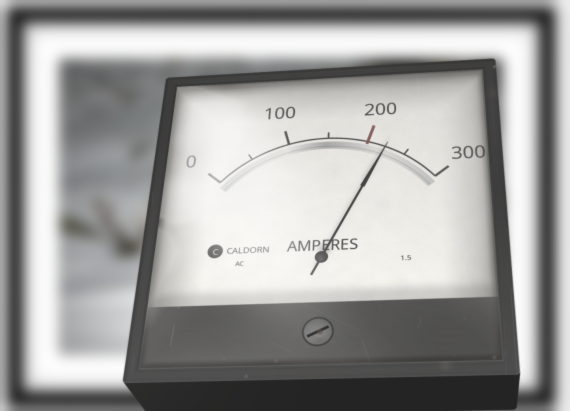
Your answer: 225 A
